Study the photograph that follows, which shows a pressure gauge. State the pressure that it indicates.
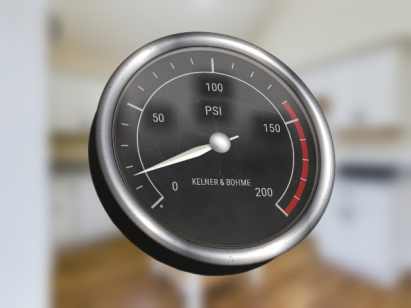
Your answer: 15 psi
